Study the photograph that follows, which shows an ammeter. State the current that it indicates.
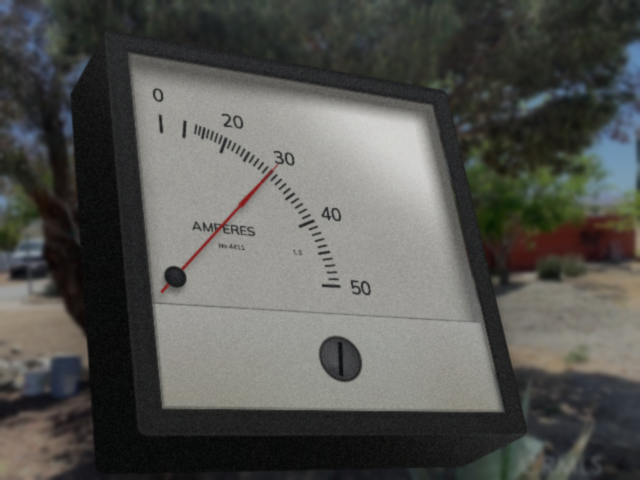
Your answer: 30 A
